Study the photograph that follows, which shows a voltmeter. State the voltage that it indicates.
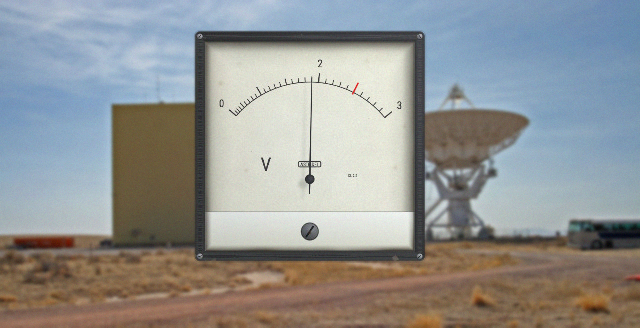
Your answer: 1.9 V
